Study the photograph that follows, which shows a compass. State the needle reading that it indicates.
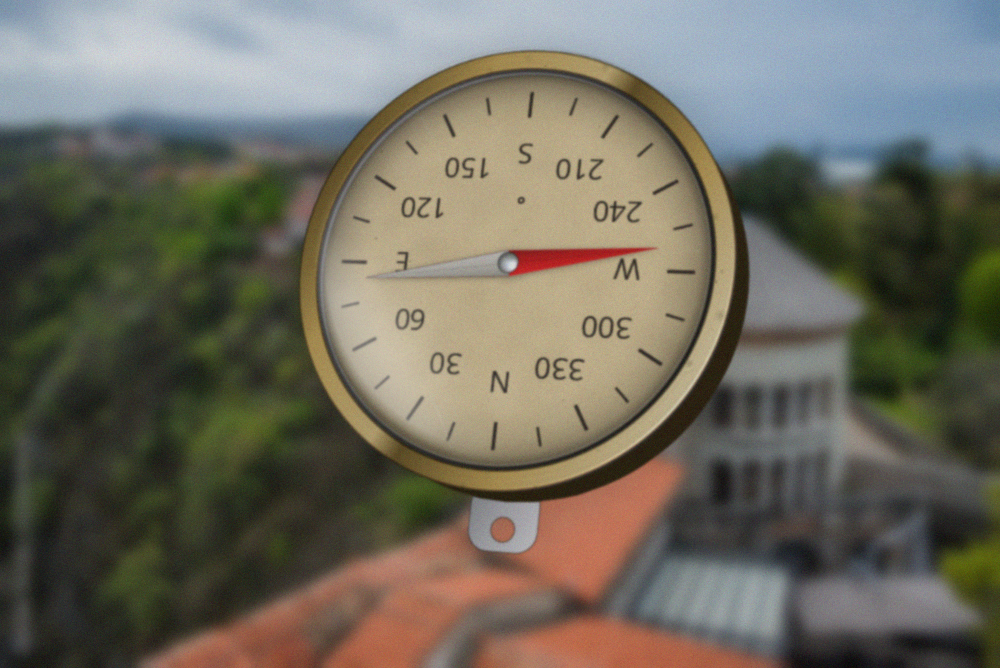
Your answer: 262.5 °
